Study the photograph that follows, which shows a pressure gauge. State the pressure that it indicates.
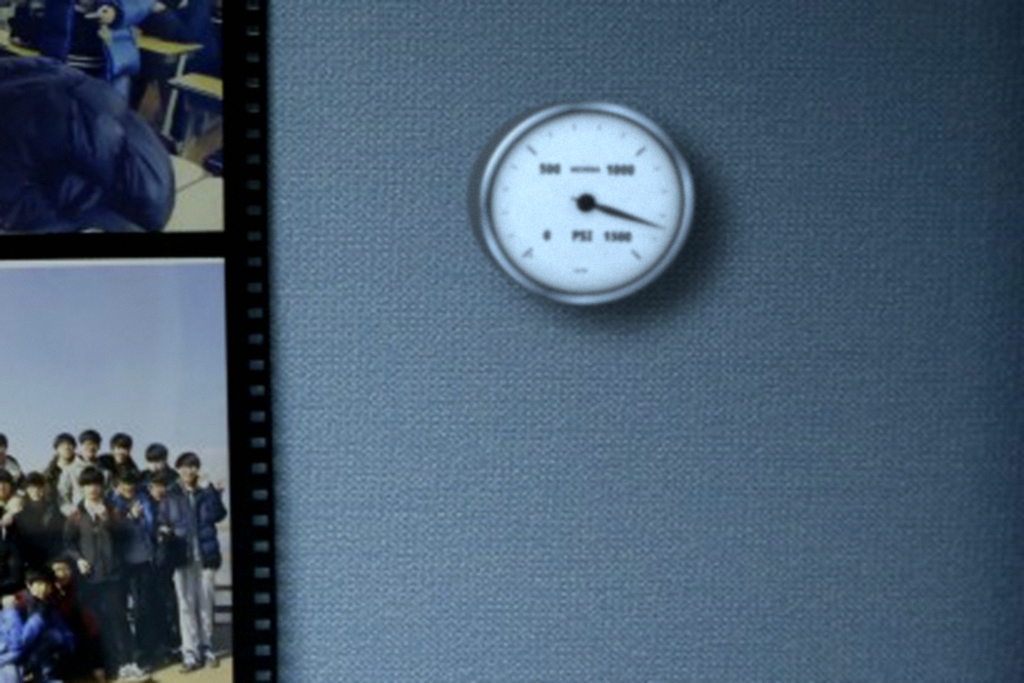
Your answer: 1350 psi
